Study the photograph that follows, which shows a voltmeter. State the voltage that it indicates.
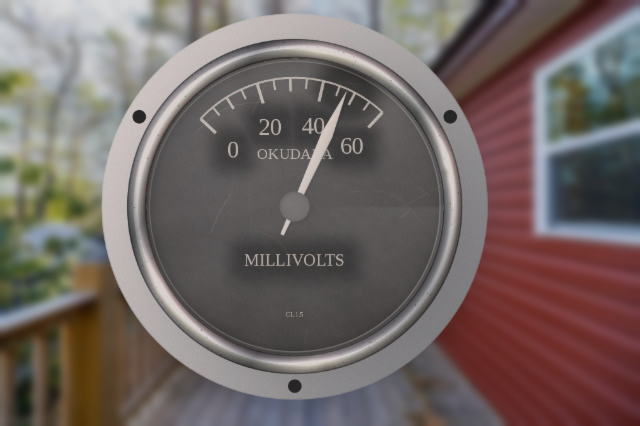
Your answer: 47.5 mV
